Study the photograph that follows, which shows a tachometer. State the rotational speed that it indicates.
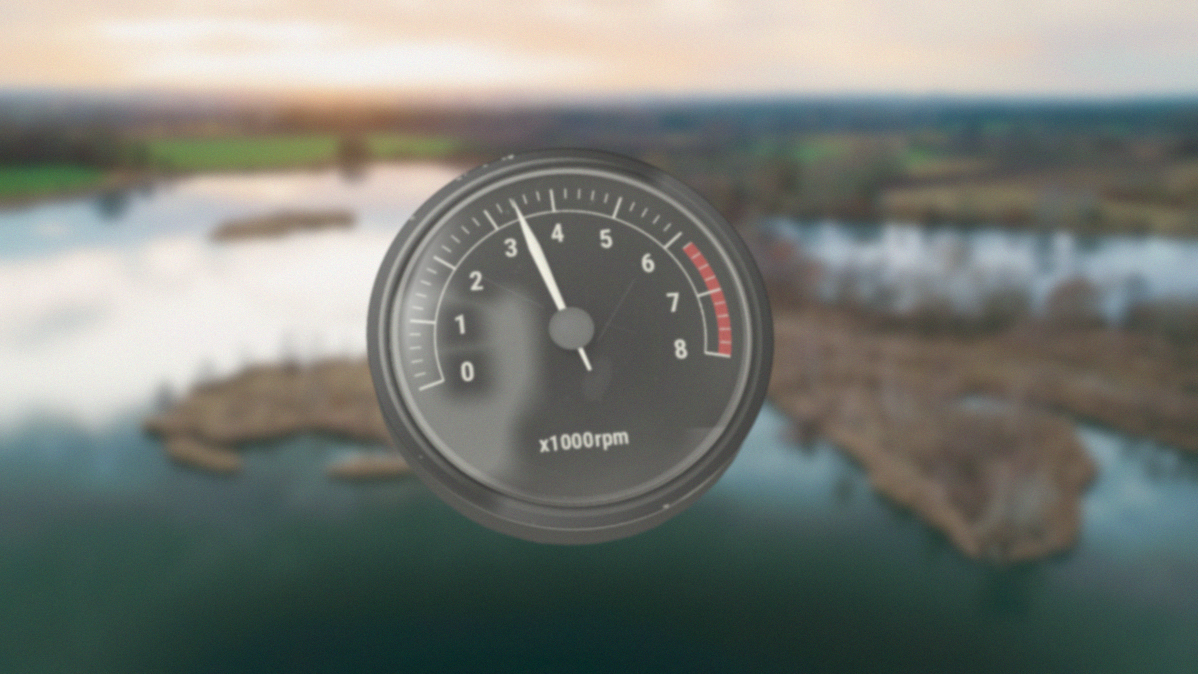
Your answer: 3400 rpm
